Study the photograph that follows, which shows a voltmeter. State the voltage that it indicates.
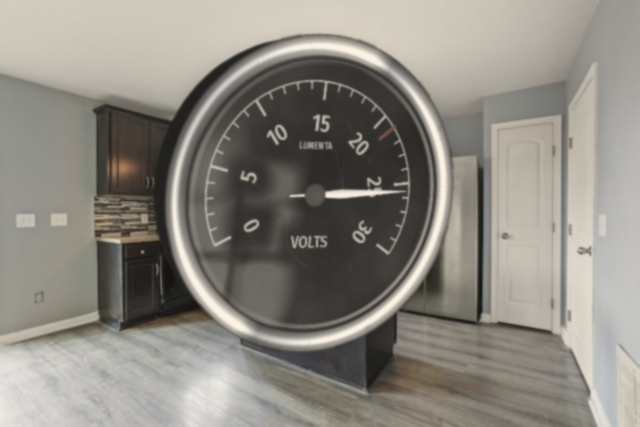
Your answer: 25.5 V
